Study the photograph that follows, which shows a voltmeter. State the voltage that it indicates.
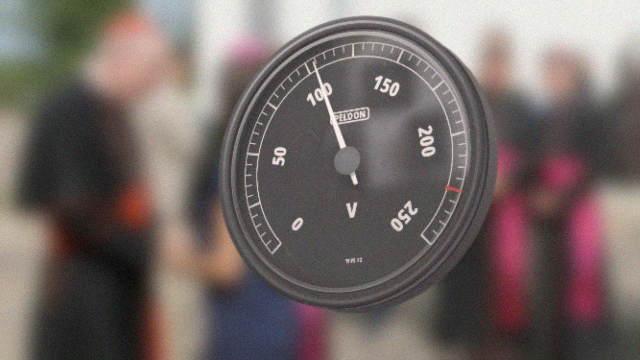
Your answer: 105 V
